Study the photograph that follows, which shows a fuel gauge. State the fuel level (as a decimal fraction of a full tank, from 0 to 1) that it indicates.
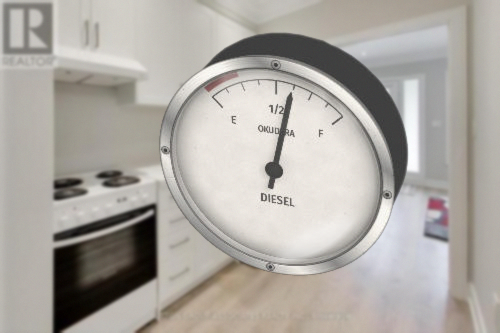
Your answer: 0.625
